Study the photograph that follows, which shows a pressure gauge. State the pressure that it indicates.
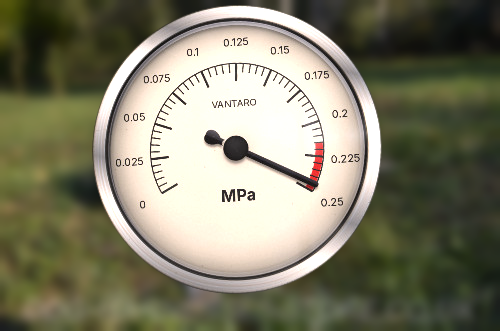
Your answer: 0.245 MPa
